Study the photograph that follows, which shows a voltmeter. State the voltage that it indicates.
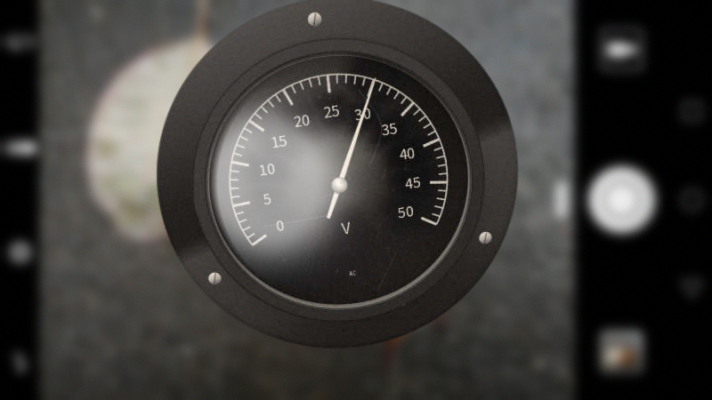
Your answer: 30 V
